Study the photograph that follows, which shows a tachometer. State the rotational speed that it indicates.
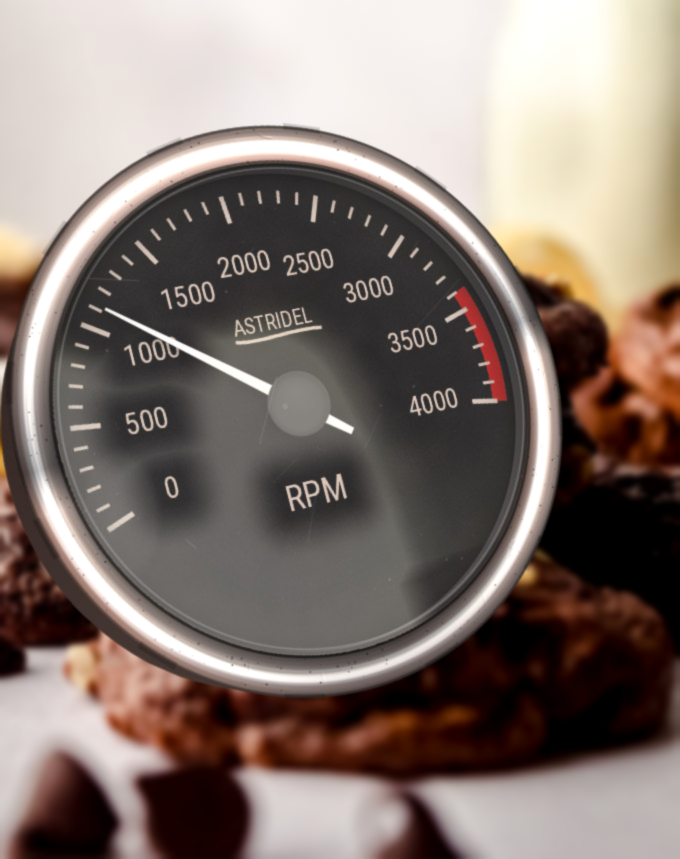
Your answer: 1100 rpm
